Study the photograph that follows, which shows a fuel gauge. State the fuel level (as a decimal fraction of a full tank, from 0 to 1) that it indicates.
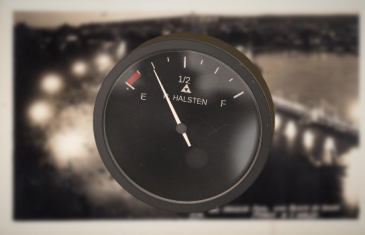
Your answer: 0.25
